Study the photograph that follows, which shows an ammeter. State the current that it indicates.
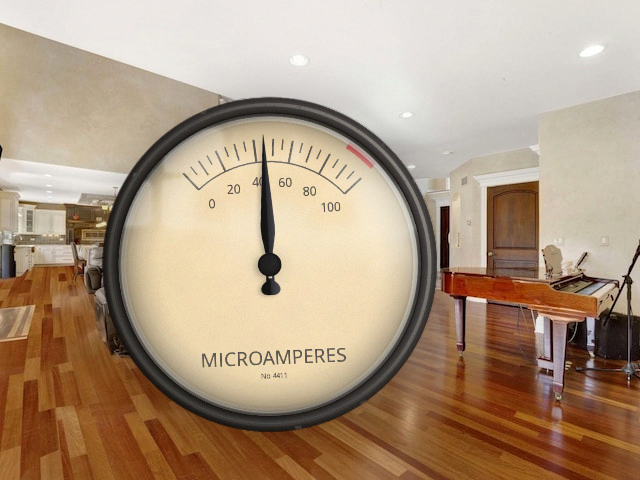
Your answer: 45 µA
